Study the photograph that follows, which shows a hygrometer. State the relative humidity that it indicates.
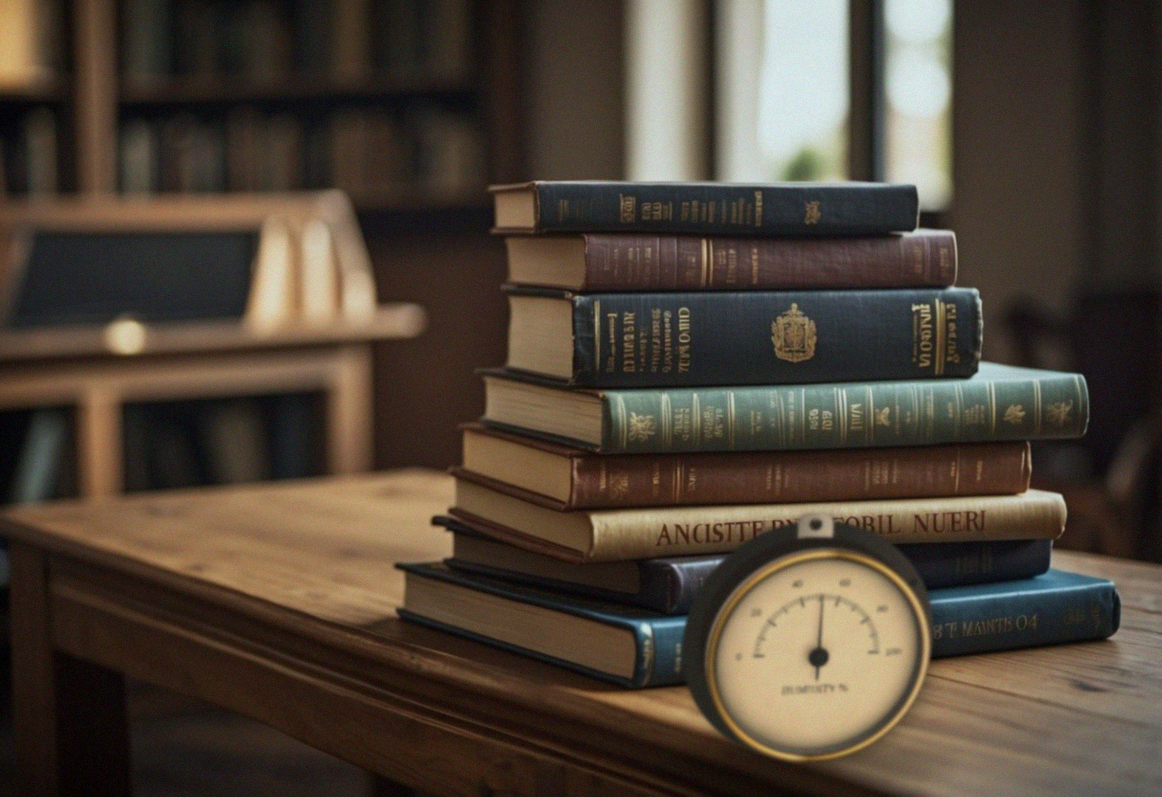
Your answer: 50 %
